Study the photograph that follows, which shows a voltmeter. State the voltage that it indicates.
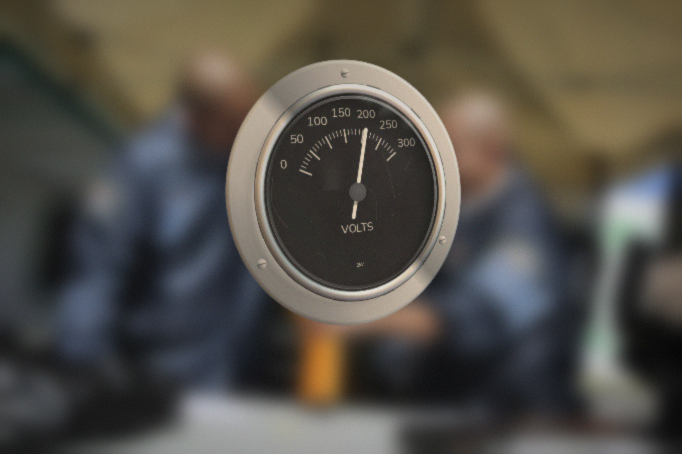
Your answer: 200 V
